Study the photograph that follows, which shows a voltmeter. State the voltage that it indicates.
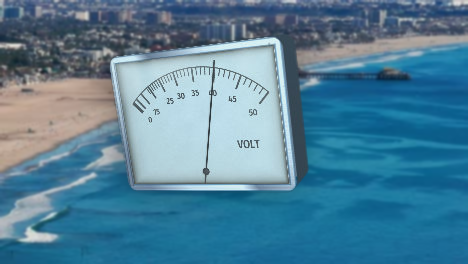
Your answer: 40 V
